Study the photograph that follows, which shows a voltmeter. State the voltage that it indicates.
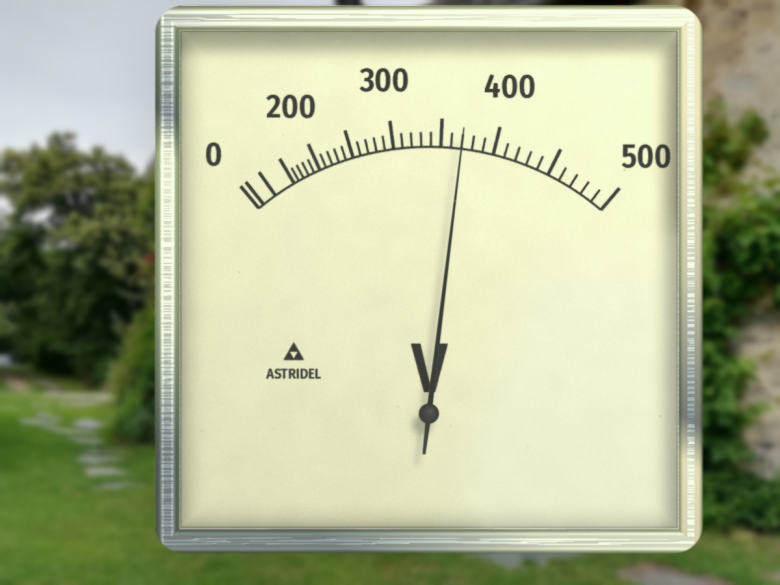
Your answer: 370 V
